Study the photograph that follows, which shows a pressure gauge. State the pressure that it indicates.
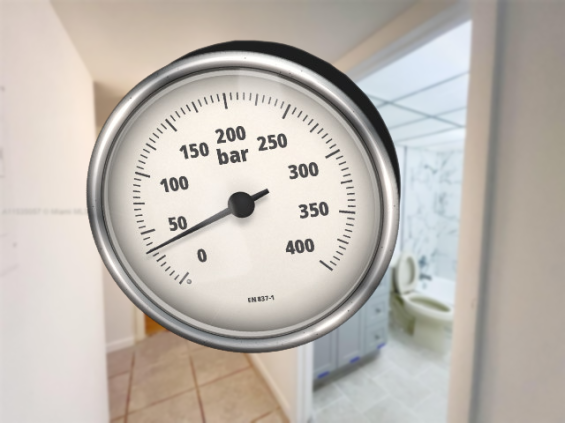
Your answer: 35 bar
